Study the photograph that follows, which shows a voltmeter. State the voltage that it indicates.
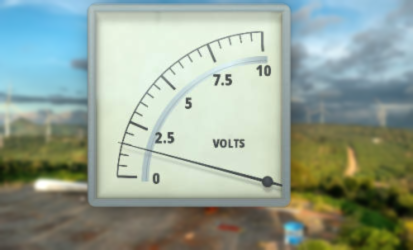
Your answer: 1.5 V
